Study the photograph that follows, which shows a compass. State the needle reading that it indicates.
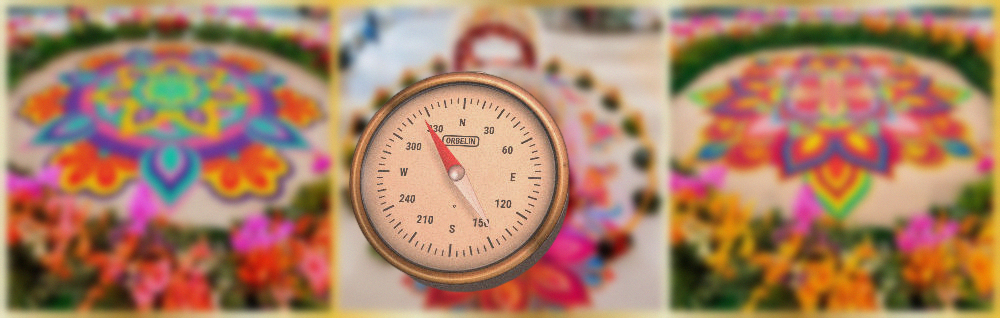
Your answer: 325 °
